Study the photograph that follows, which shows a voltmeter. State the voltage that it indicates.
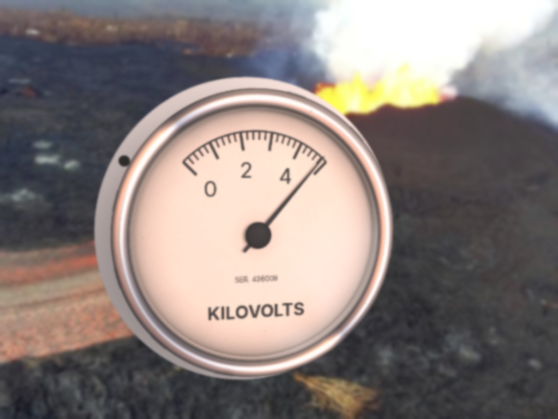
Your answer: 4.8 kV
